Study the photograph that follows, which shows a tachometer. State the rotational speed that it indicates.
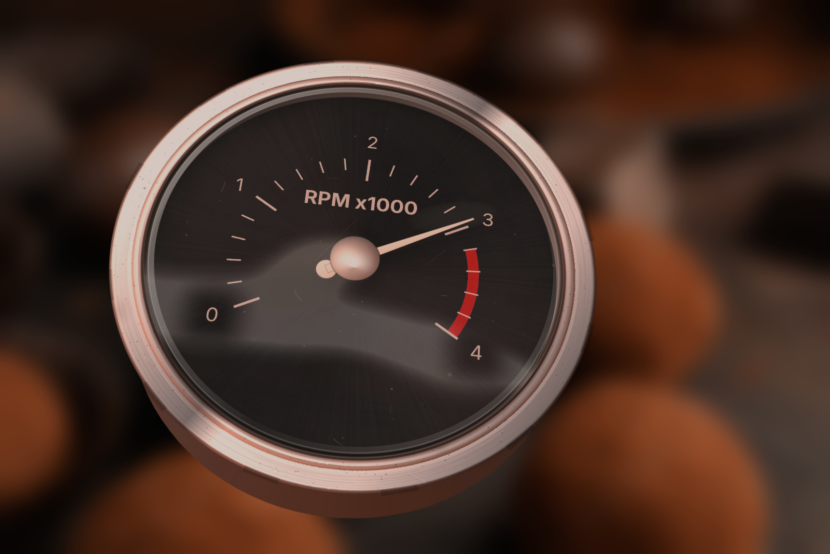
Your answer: 3000 rpm
